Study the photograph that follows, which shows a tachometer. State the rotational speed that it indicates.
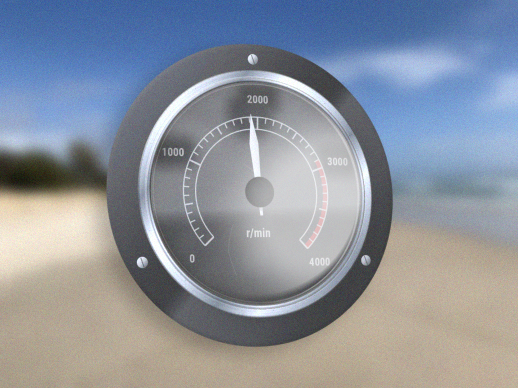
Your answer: 1900 rpm
